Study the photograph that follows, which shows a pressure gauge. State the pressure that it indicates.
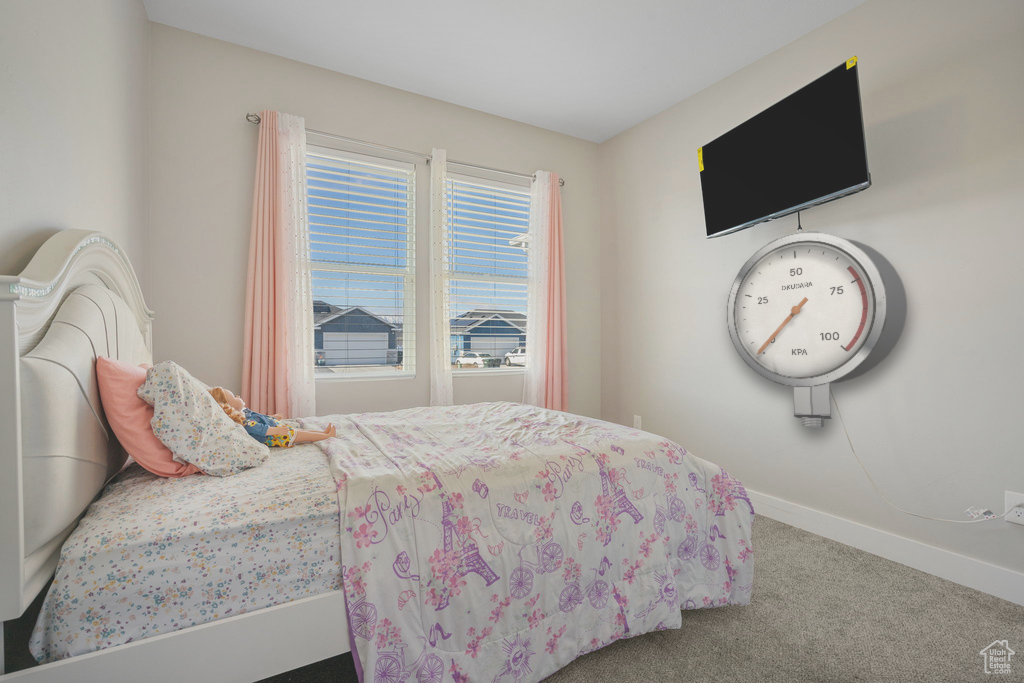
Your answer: 0 kPa
